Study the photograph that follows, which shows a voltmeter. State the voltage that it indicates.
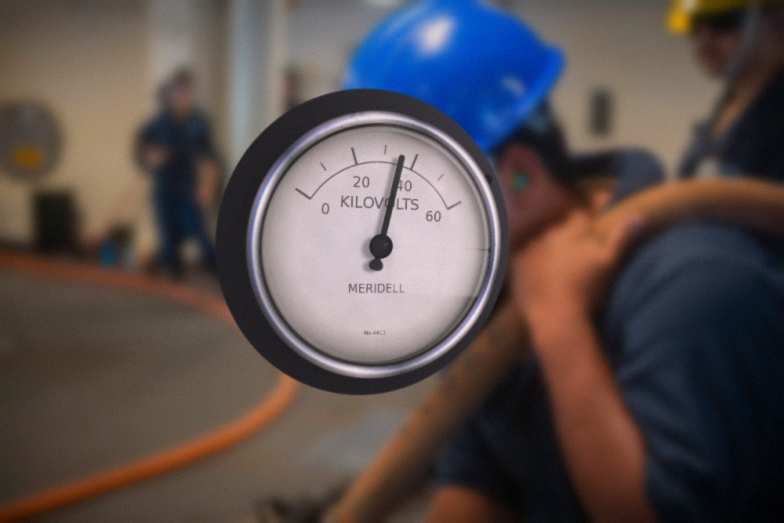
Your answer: 35 kV
